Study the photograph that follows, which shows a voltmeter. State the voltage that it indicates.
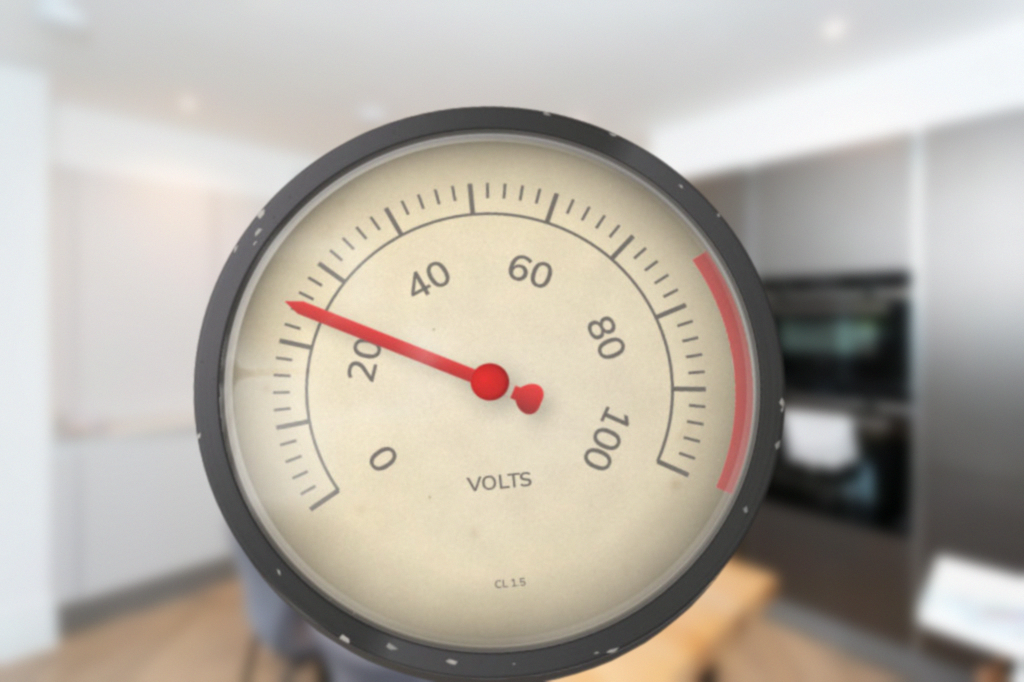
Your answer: 24 V
